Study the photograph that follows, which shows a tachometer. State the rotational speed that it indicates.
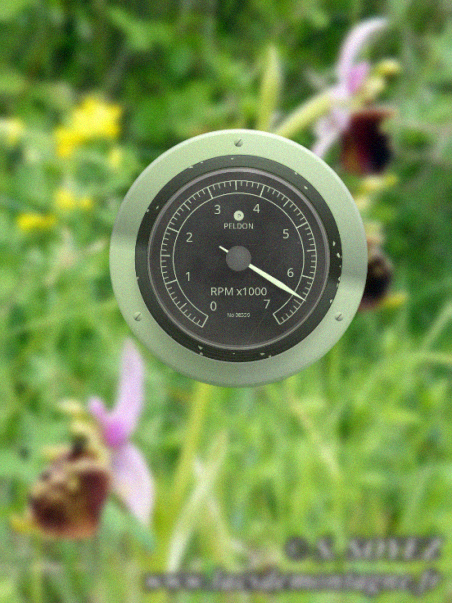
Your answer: 6400 rpm
